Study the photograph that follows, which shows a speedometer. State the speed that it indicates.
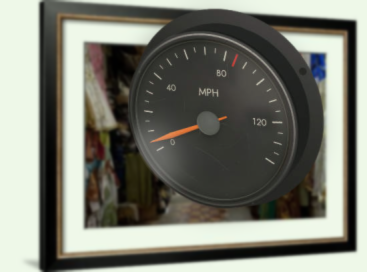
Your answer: 5 mph
